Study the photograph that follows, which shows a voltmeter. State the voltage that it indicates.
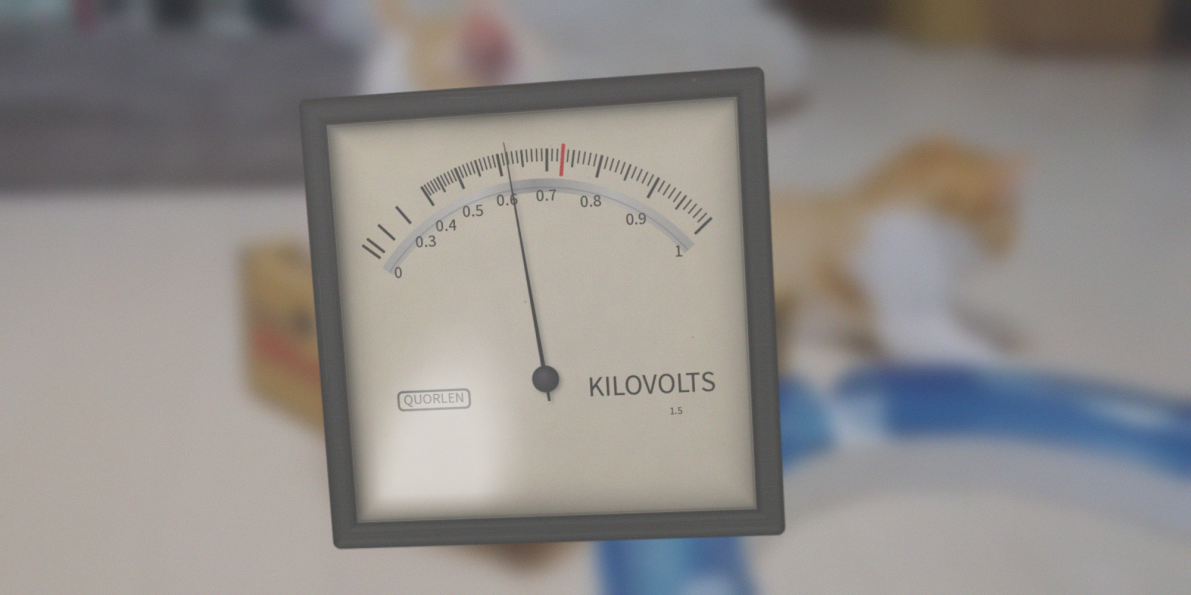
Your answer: 0.62 kV
